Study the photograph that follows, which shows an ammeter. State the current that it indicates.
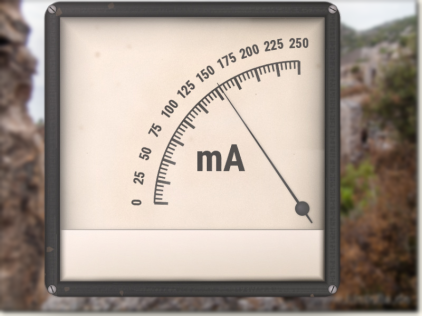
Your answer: 155 mA
